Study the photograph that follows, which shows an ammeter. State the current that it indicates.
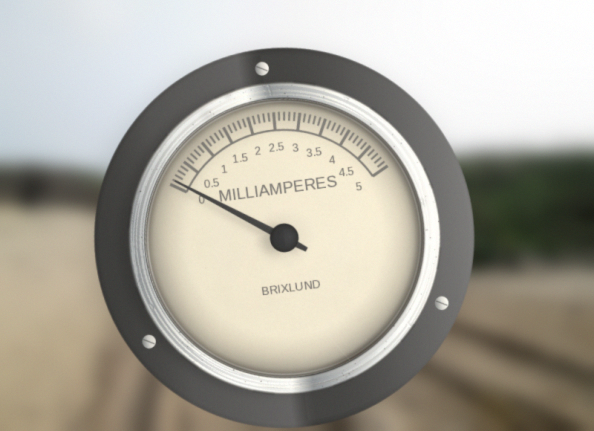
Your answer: 0.1 mA
